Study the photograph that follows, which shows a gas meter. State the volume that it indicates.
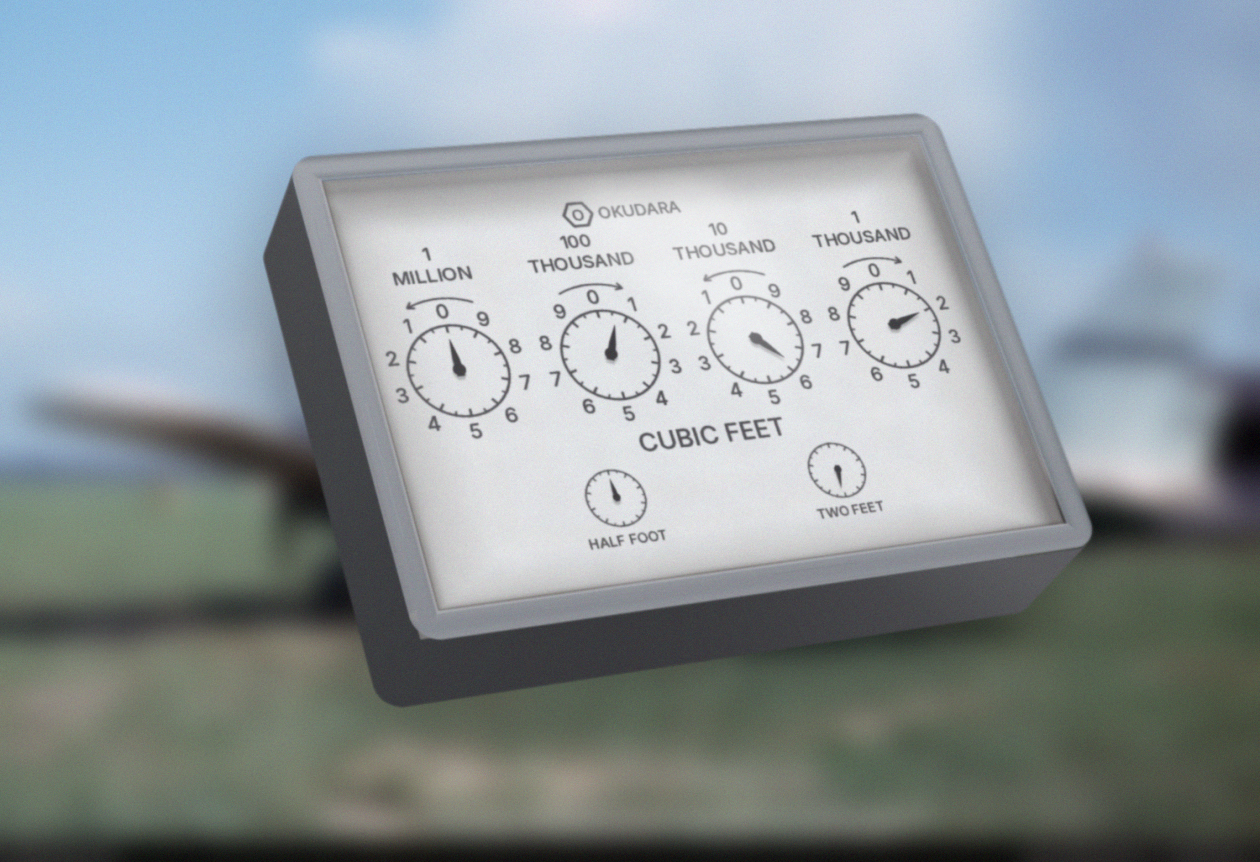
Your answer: 6200 ft³
